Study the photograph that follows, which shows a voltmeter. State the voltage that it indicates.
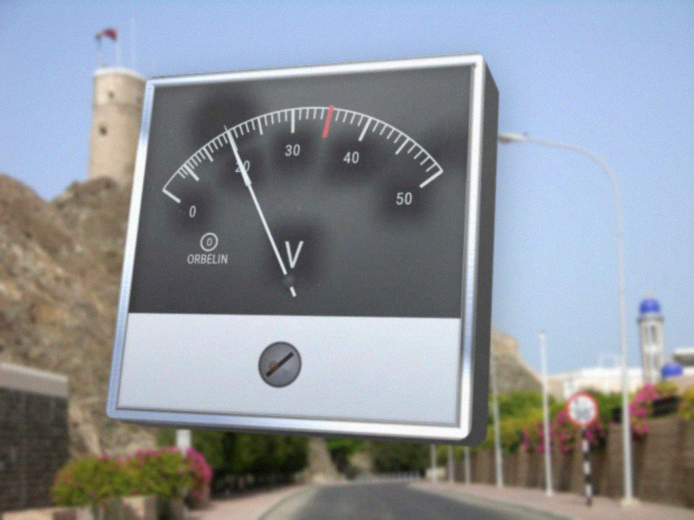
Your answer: 20 V
